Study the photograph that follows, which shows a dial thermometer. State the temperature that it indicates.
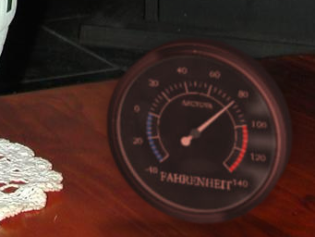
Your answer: 80 °F
